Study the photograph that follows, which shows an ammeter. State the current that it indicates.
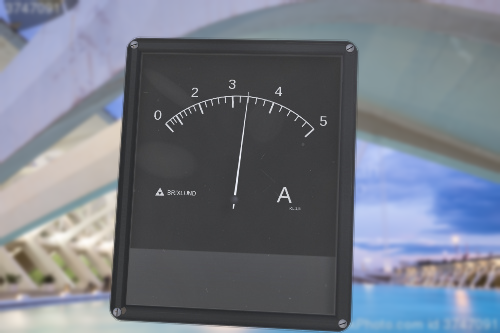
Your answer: 3.4 A
